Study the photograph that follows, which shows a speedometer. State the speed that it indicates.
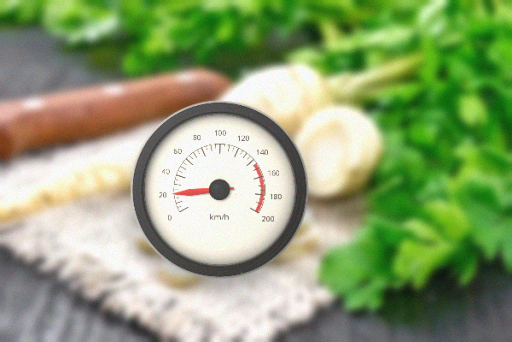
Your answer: 20 km/h
